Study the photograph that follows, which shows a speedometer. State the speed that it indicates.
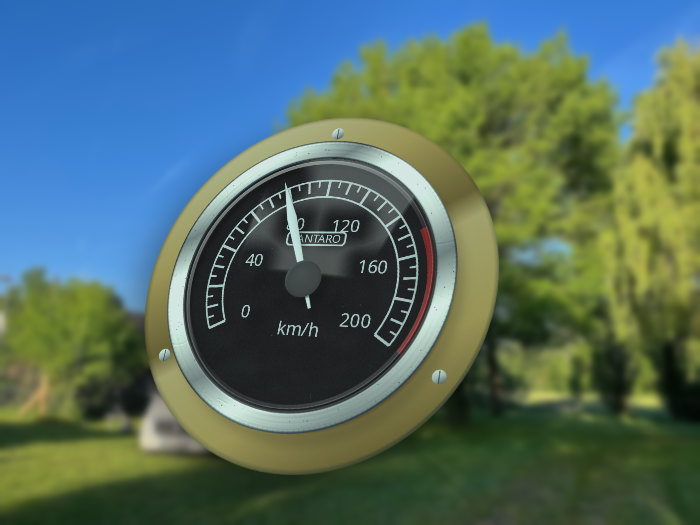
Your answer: 80 km/h
